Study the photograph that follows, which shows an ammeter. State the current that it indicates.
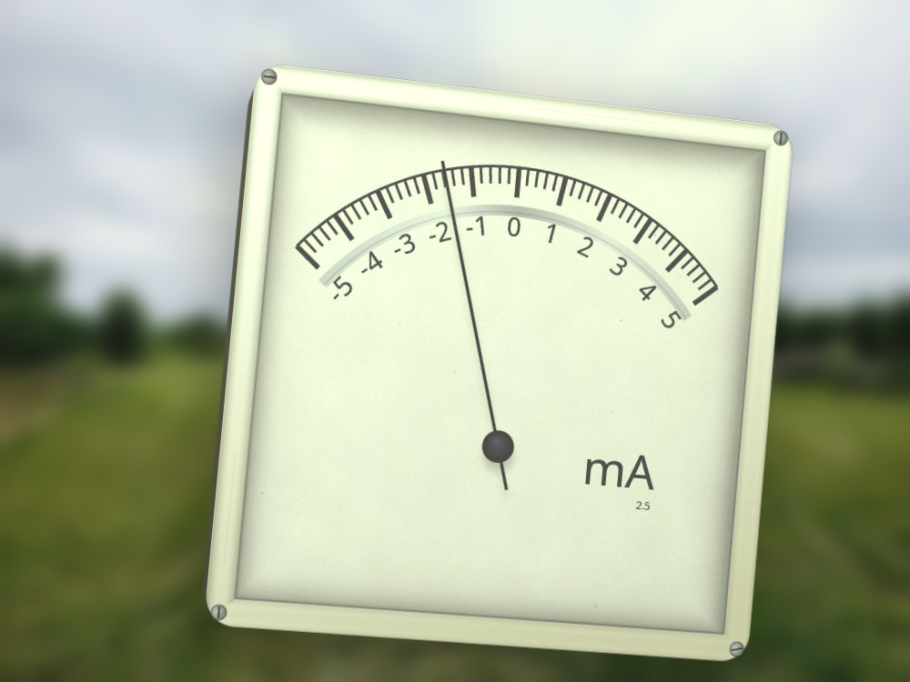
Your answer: -1.6 mA
